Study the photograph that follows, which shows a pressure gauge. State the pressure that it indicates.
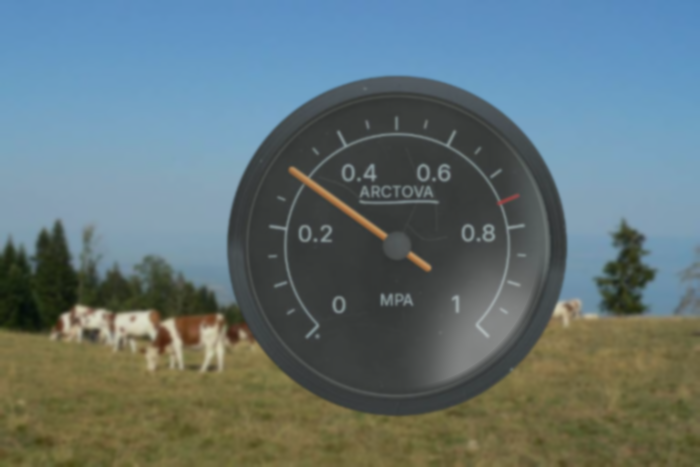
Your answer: 0.3 MPa
